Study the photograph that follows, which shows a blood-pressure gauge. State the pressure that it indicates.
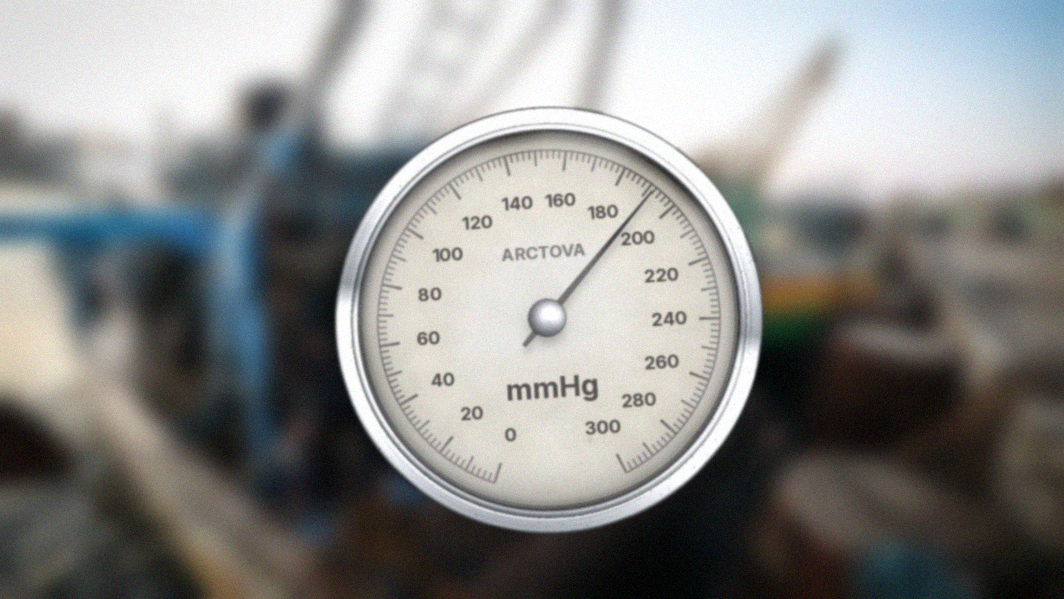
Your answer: 192 mmHg
